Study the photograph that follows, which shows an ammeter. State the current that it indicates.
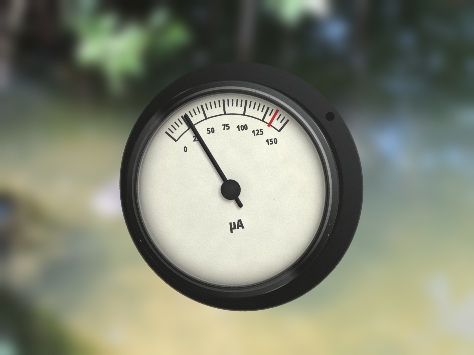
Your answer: 30 µA
